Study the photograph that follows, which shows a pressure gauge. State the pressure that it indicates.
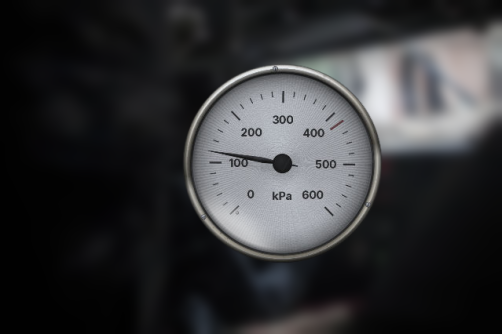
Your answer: 120 kPa
